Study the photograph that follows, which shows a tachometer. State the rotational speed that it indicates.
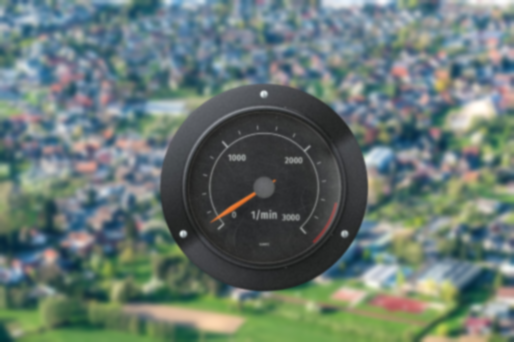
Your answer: 100 rpm
